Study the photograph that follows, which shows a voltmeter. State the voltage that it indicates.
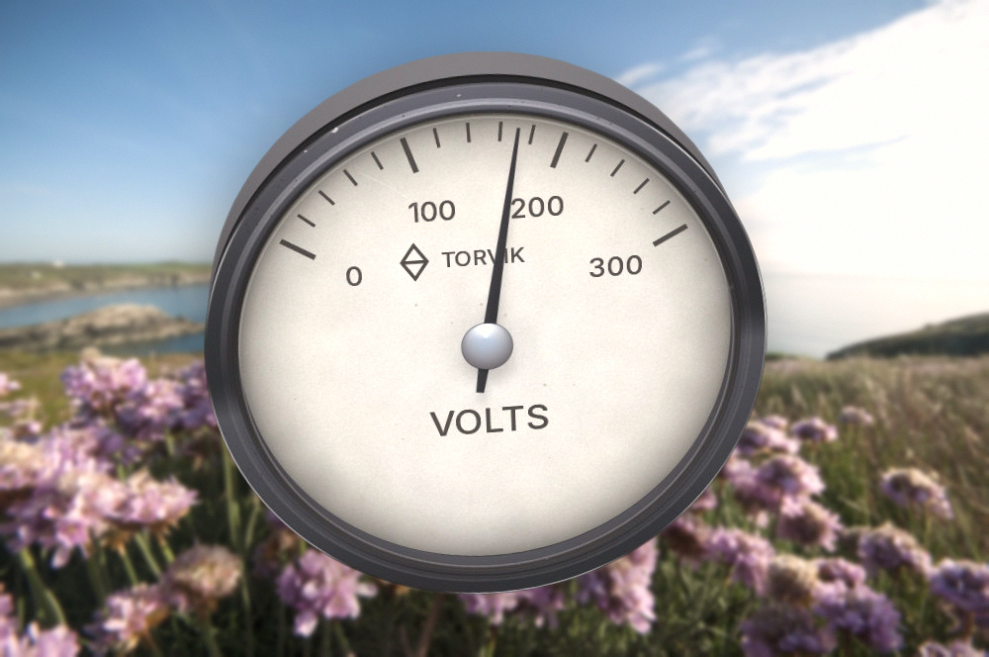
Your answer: 170 V
